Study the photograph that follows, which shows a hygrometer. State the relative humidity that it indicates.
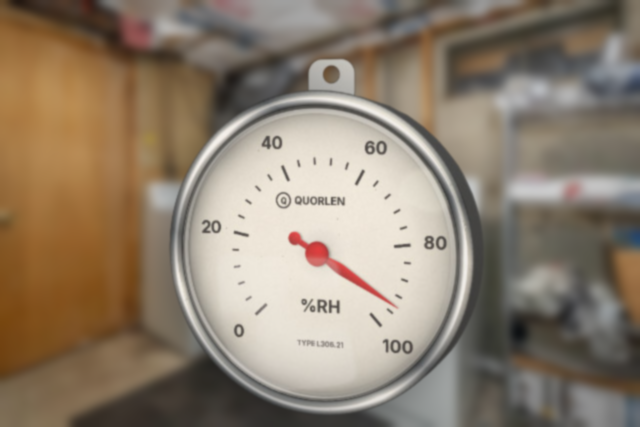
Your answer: 94 %
